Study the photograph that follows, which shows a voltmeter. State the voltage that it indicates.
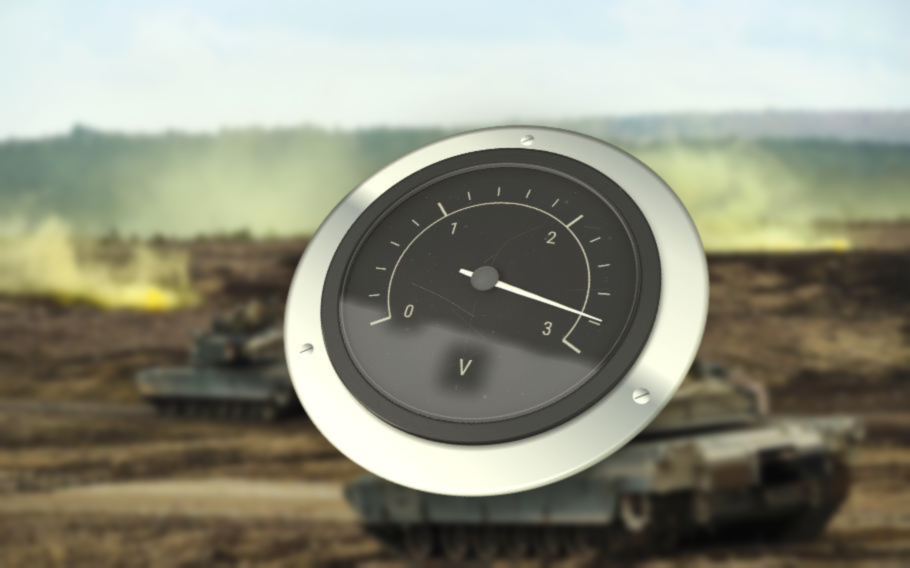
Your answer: 2.8 V
